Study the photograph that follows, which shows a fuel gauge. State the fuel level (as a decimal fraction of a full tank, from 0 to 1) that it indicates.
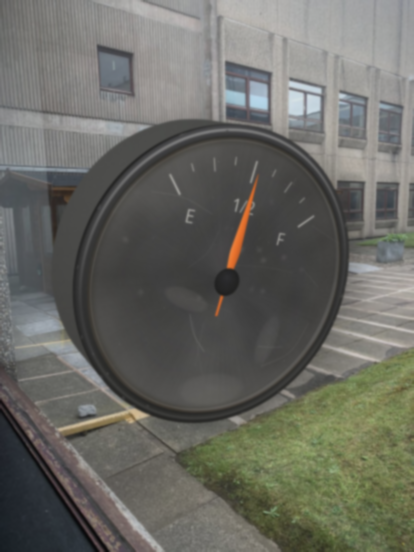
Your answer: 0.5
